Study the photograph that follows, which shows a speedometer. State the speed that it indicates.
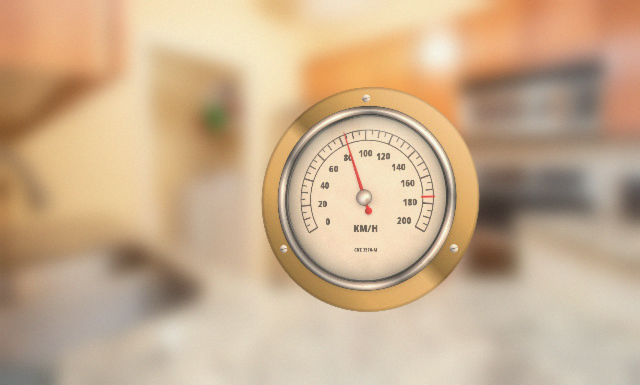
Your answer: 85 km/h
